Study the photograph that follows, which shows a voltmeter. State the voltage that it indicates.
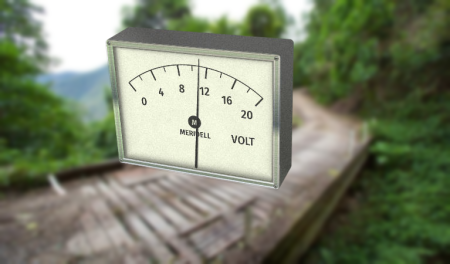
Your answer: 11 V
